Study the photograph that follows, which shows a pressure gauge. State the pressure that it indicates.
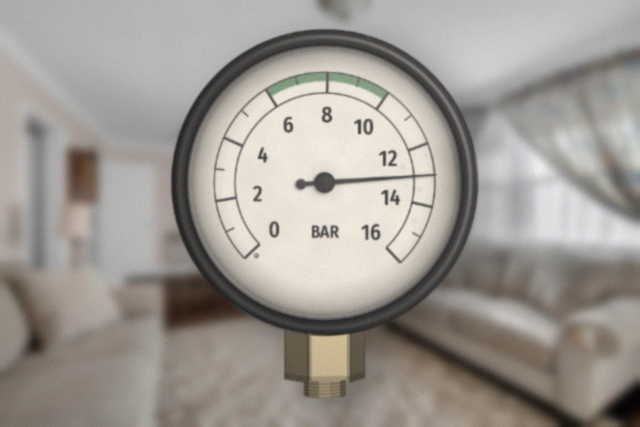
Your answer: 13 bar
